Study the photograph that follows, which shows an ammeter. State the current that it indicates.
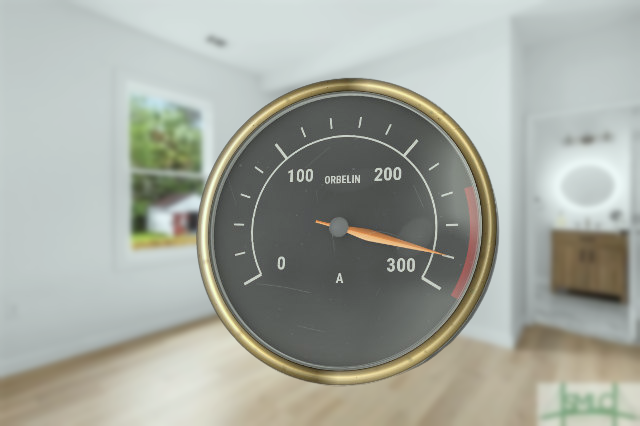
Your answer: 280 A
